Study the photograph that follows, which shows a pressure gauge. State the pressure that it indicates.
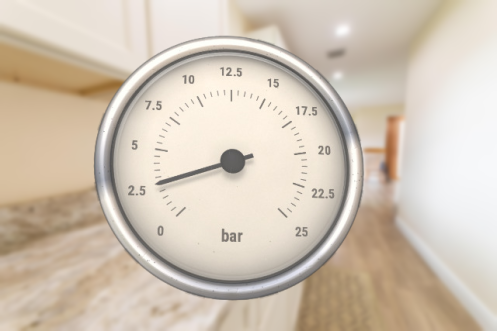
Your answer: 2.5 bar
